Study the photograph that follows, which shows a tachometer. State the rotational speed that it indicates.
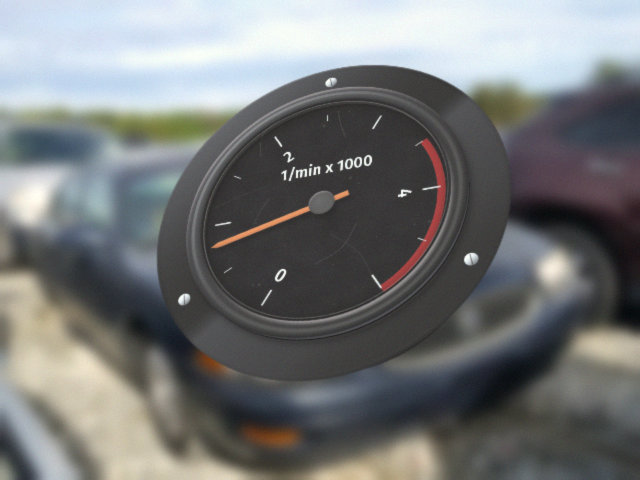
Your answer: 750 rpm
